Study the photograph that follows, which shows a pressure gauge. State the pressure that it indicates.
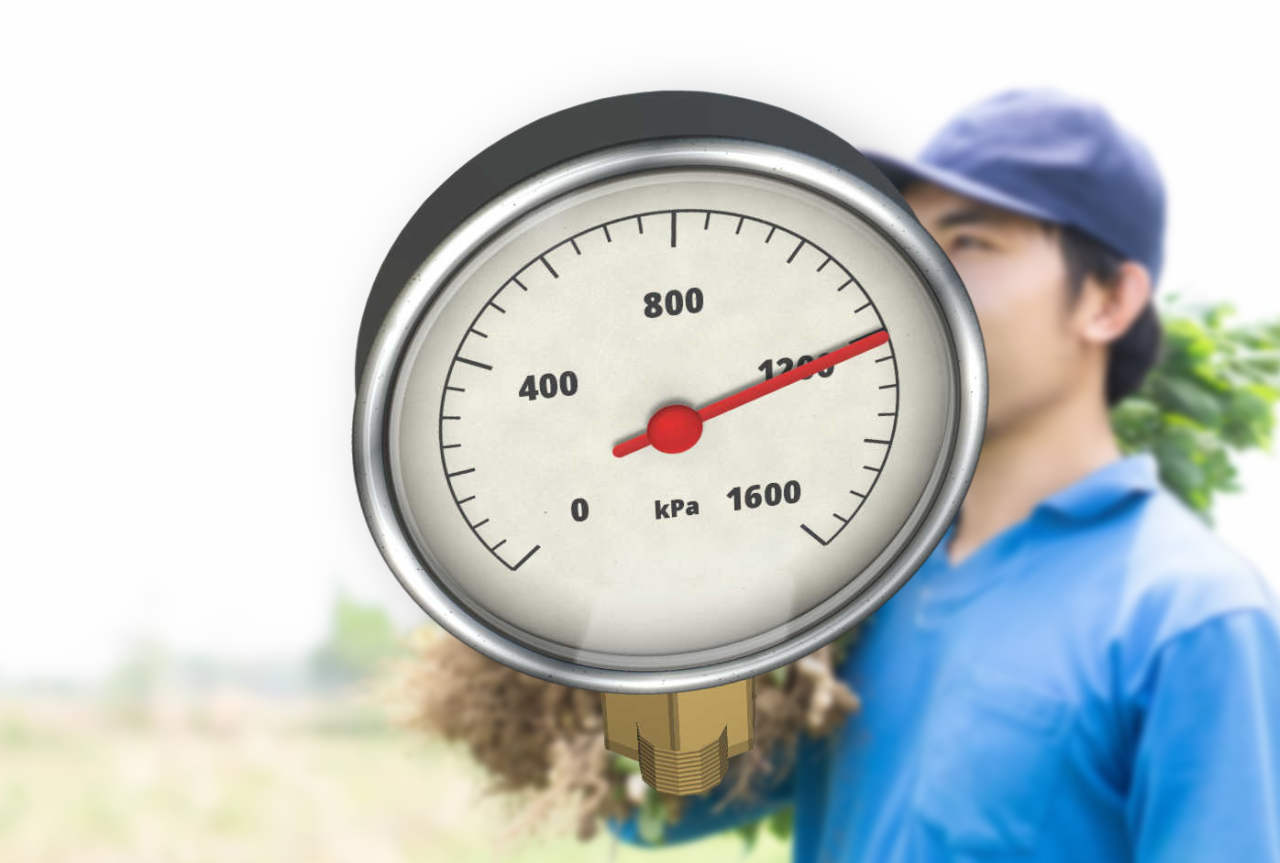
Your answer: 1200 kPa
